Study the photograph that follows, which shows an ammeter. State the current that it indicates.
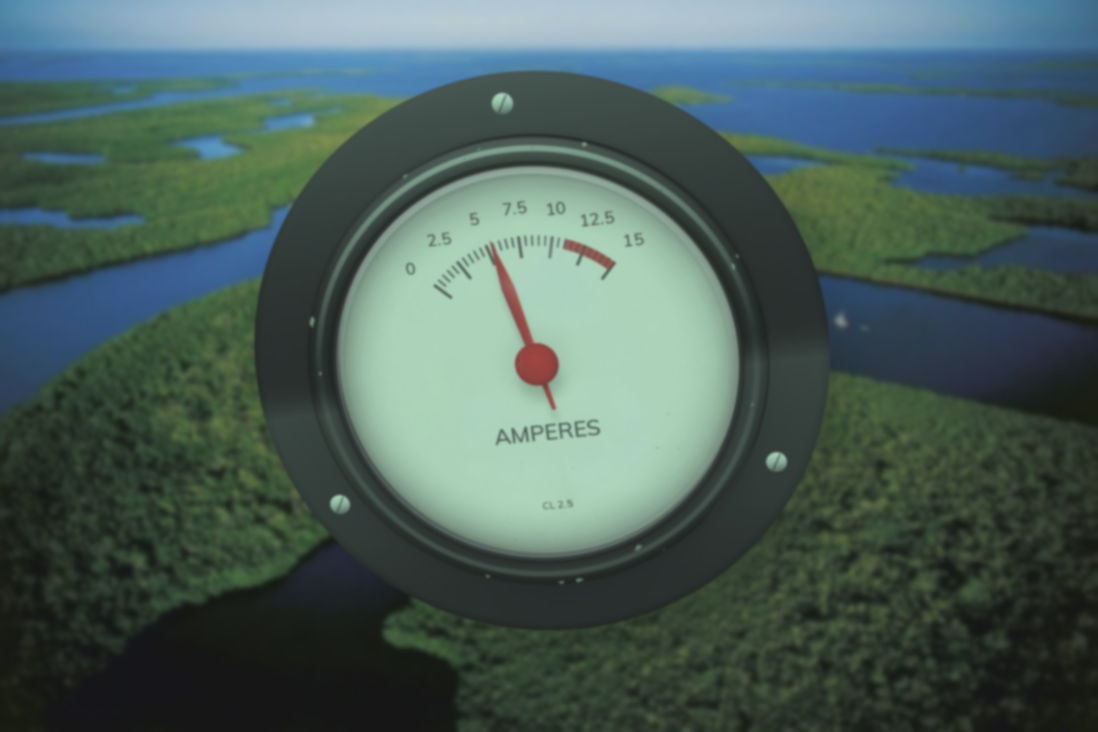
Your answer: 5.5 A
